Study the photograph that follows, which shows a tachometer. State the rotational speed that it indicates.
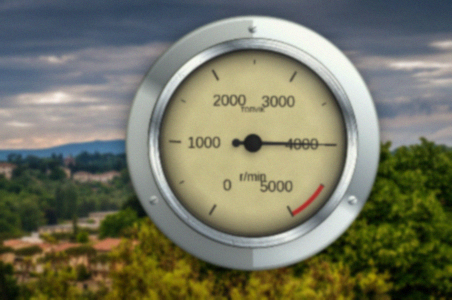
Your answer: 4000 rpm
